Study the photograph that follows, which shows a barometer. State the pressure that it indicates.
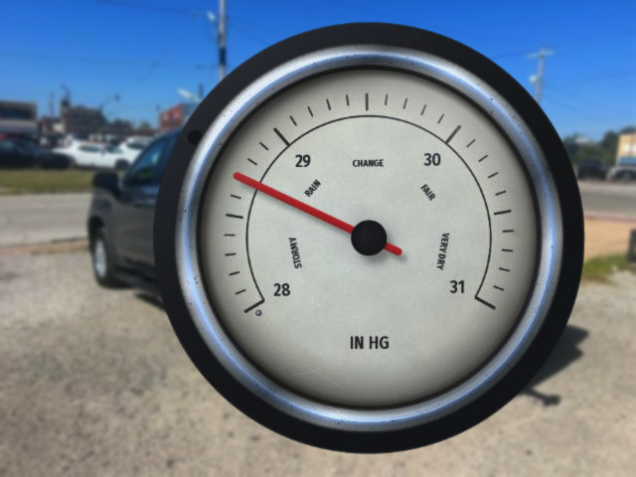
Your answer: 28.7 inHg
